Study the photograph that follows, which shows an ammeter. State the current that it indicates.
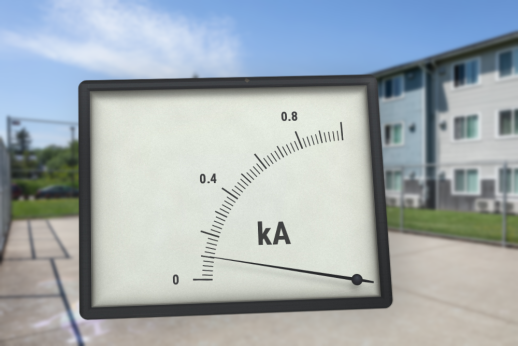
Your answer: 0.1 kA
